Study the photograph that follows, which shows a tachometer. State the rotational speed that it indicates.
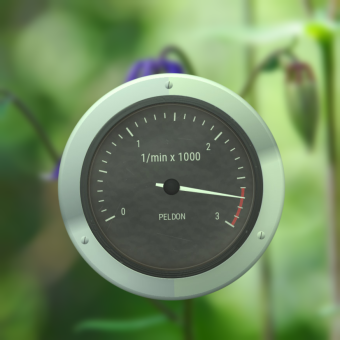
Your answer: 2700 rpm
